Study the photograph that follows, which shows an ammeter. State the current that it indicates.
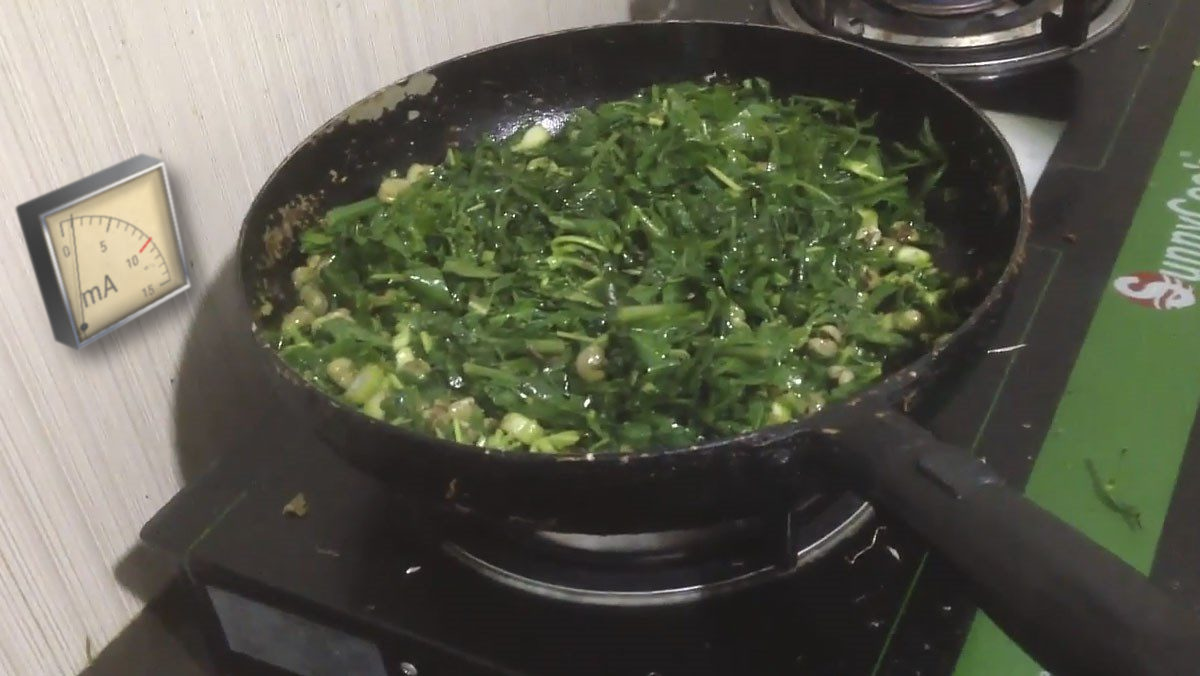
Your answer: 1 mA
